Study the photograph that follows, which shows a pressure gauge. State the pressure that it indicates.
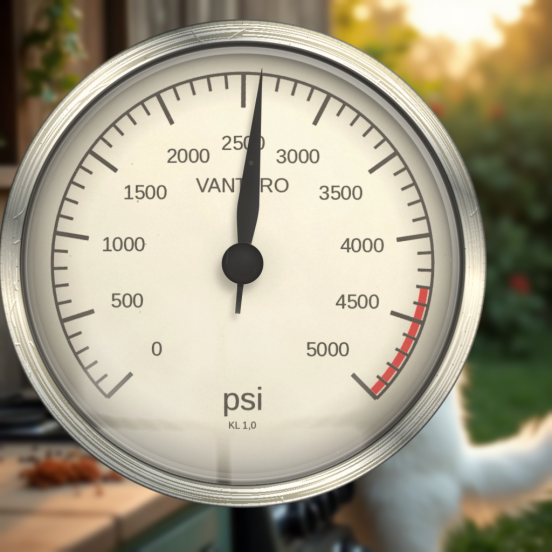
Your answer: 2600 psi
